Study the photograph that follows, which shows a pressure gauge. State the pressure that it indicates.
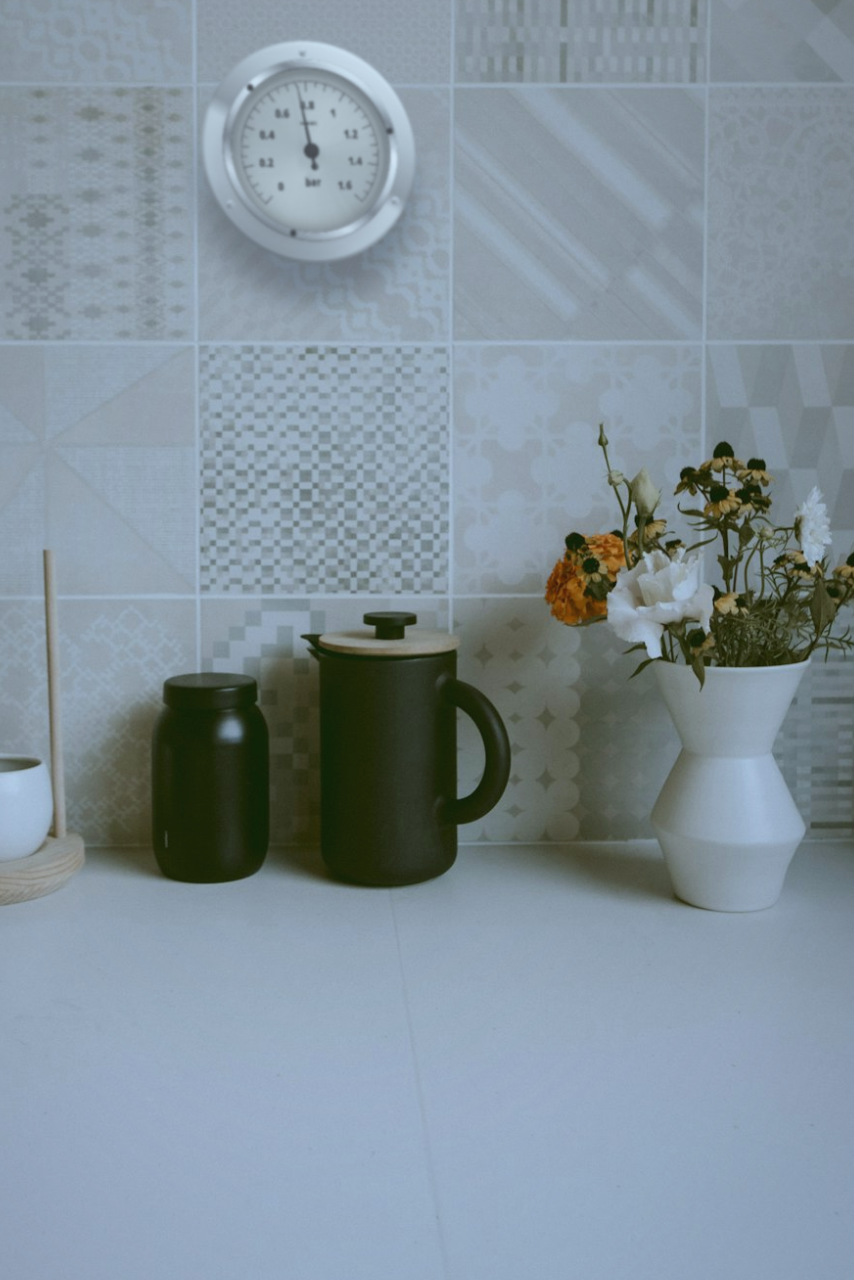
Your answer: 0.75 bar
